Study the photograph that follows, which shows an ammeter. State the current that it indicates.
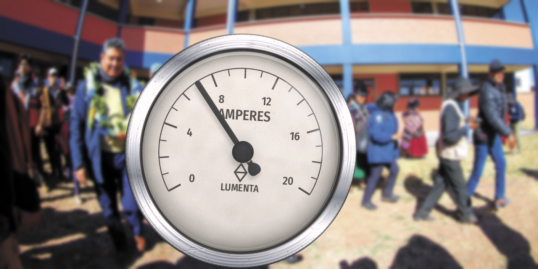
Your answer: 7 A
